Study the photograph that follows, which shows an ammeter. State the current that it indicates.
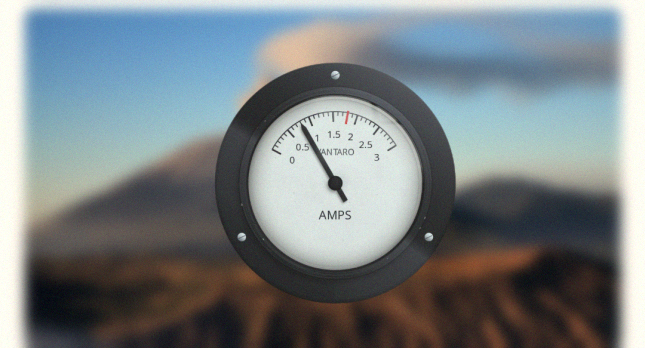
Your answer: 0.8 A
